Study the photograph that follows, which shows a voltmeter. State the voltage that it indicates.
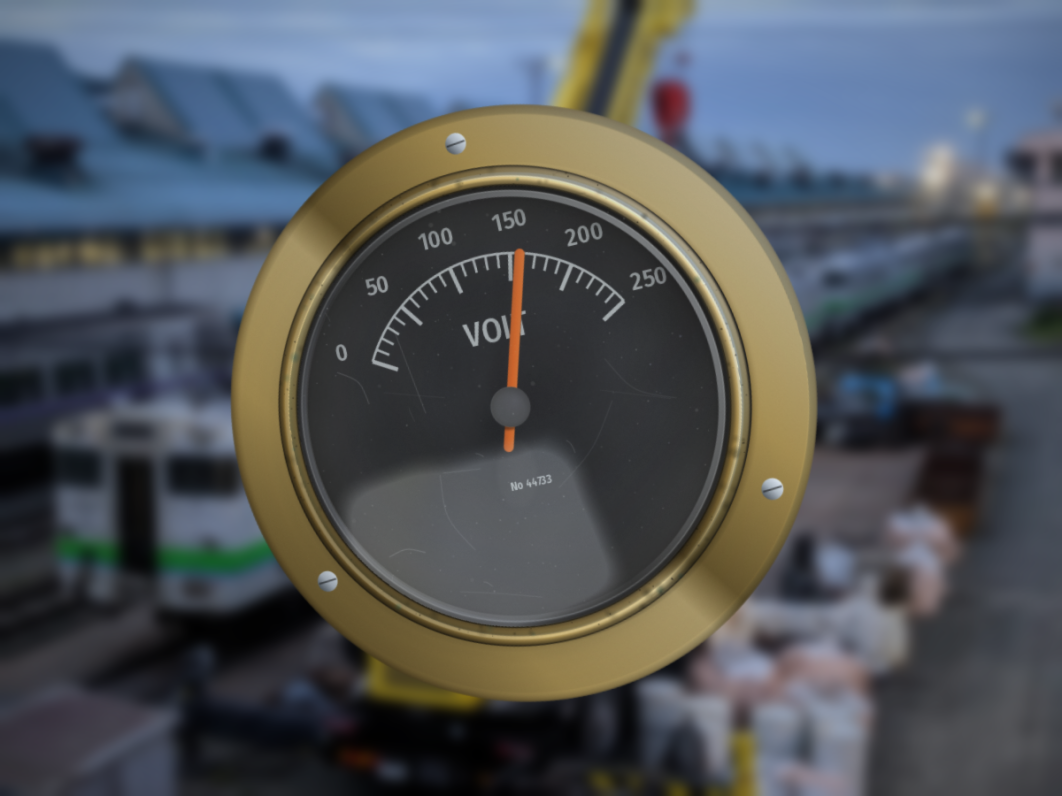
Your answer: 160 V
